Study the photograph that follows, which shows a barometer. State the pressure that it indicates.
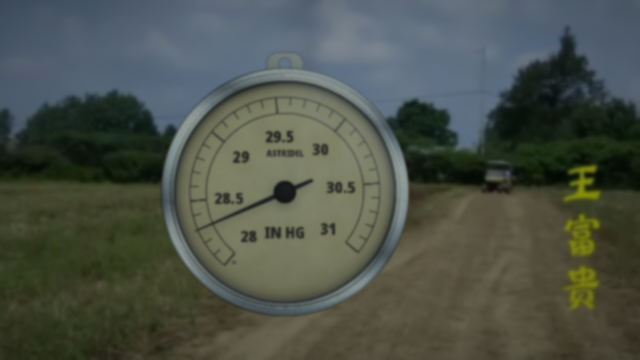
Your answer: 28.3 inHg
